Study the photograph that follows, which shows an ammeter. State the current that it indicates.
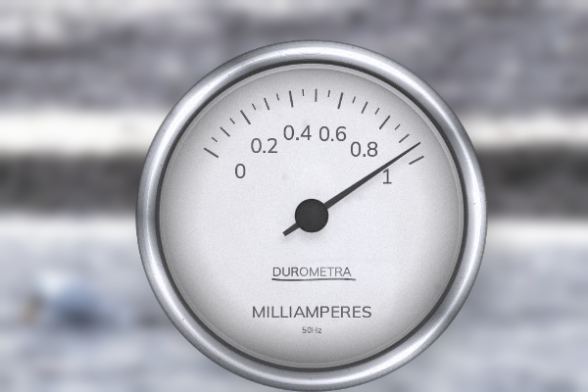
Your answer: 0.95 mA
